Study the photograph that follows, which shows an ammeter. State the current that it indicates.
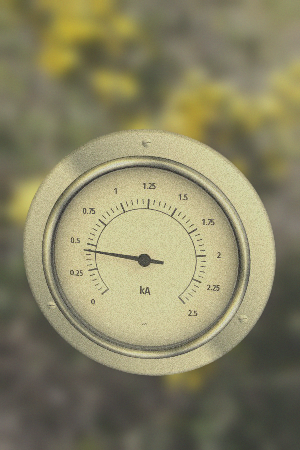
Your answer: 0.45 kA
